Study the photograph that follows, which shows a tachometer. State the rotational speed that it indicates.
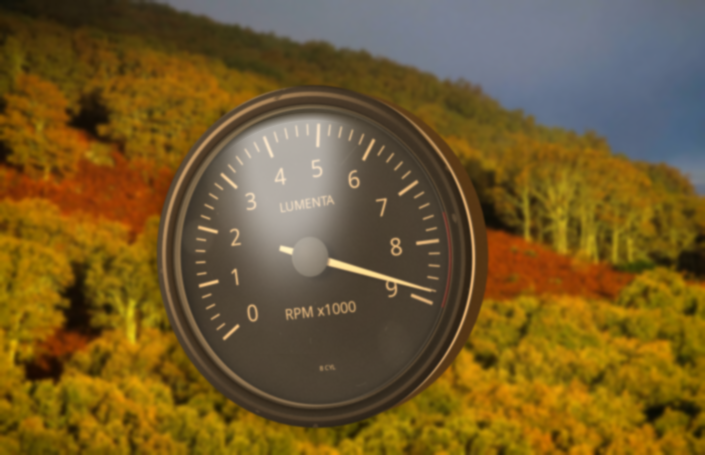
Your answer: 8800 rpm
